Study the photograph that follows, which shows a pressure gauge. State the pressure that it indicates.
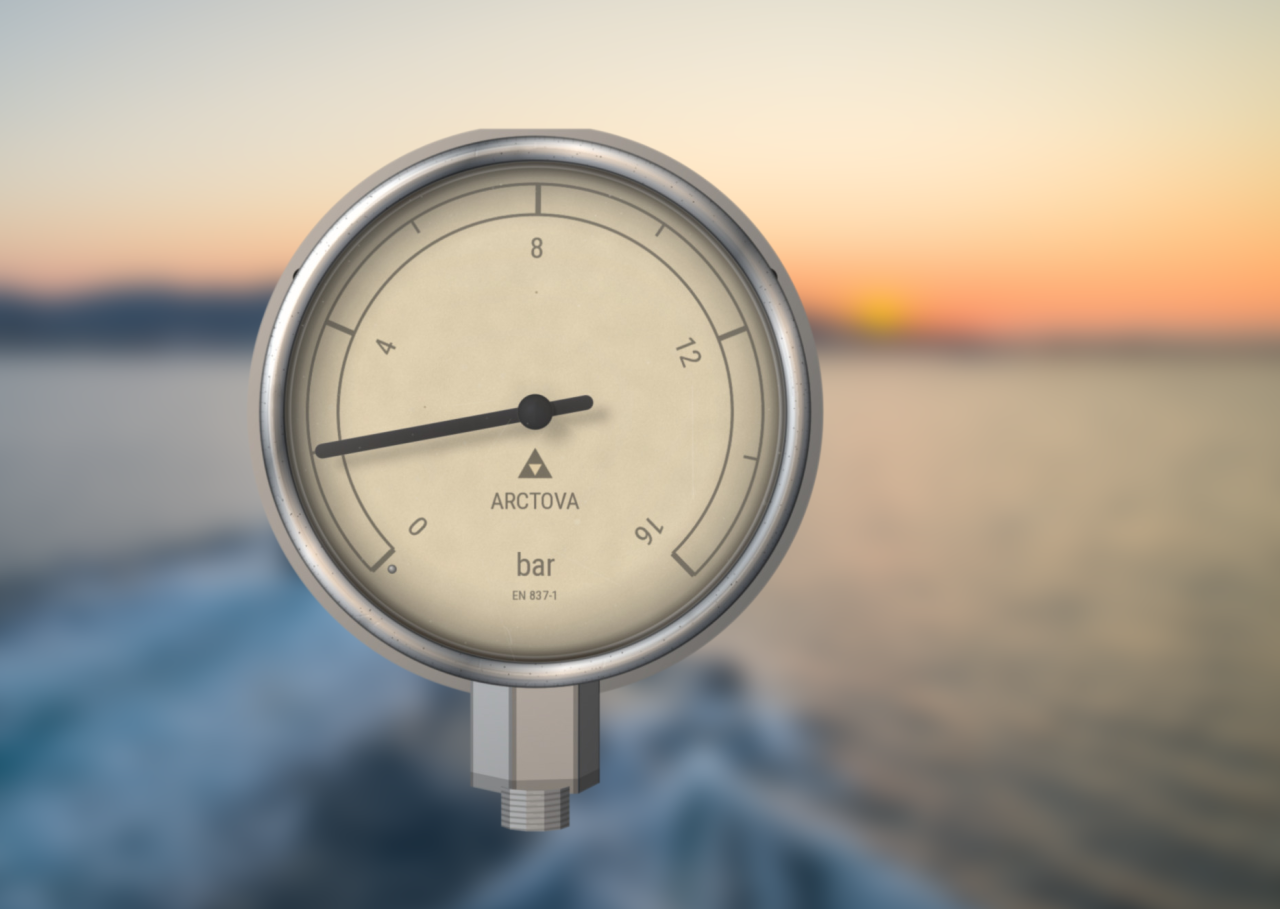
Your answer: 2 bar
